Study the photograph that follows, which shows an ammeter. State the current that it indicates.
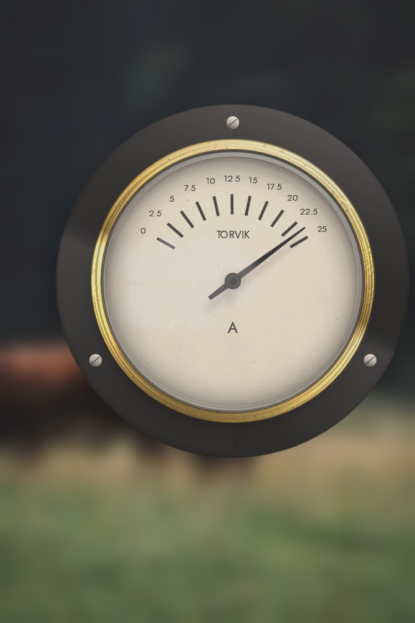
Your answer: 23.75 A
